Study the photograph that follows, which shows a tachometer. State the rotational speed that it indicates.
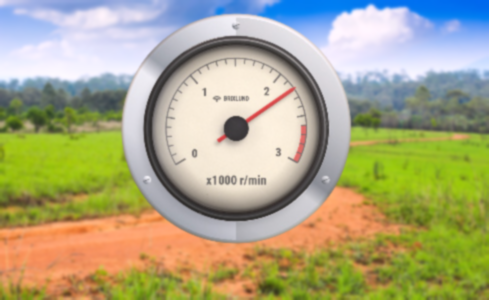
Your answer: 2200 rpm
